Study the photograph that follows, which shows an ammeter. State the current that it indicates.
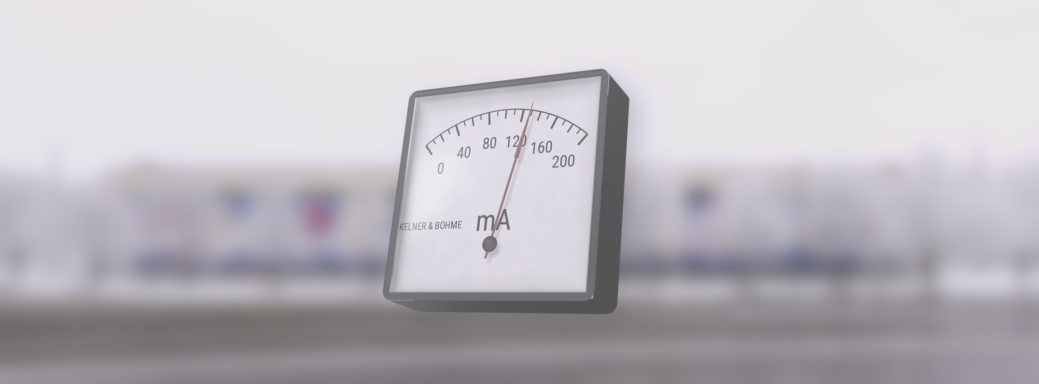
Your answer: 130 mA
